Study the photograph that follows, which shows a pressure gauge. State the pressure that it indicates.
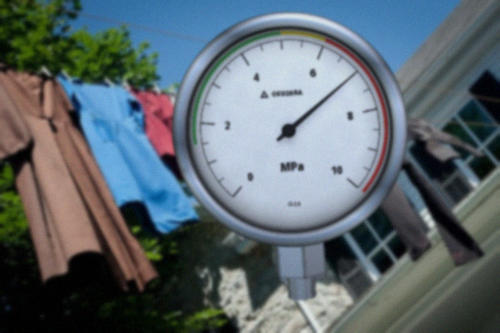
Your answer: 7 MPa
